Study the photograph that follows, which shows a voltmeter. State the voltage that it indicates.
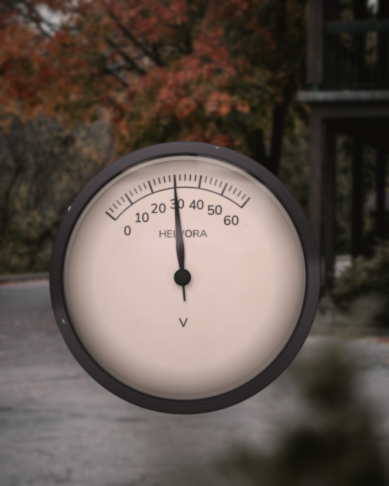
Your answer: 30 V
